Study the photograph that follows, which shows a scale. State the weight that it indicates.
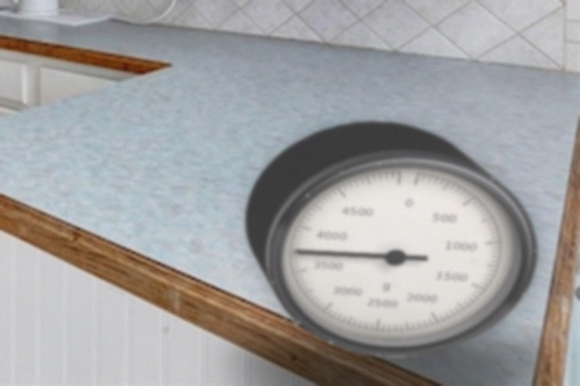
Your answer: 3750 g
